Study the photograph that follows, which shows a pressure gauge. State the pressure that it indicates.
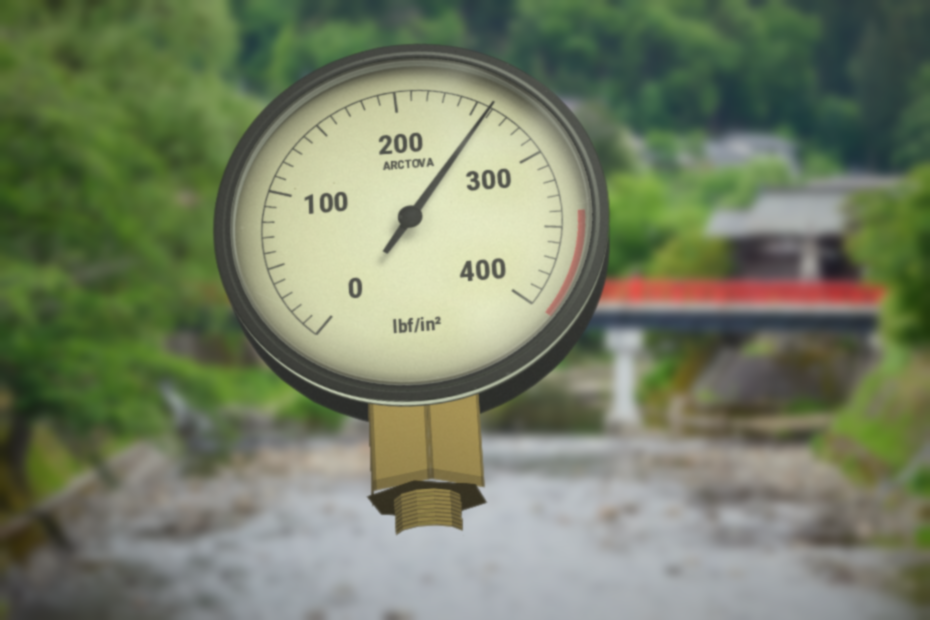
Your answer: 260 psi
